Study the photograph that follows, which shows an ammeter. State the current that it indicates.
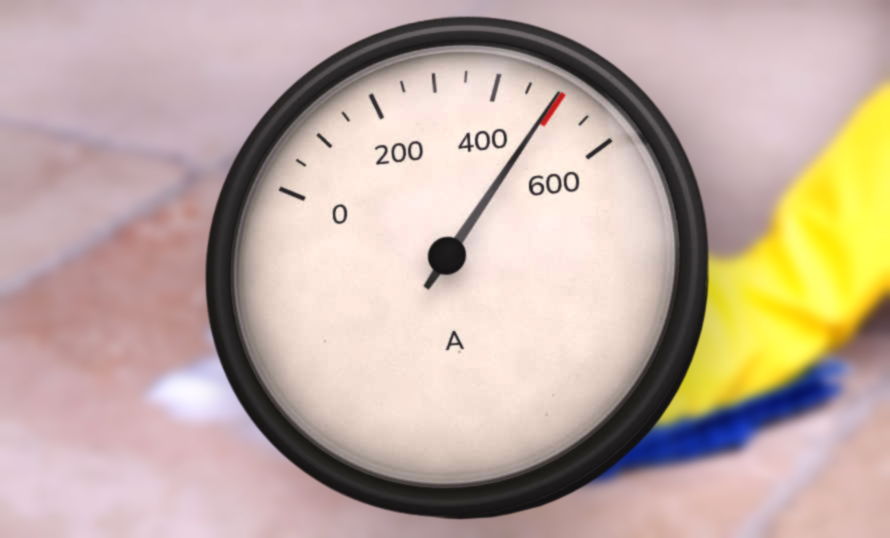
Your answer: 500 A
